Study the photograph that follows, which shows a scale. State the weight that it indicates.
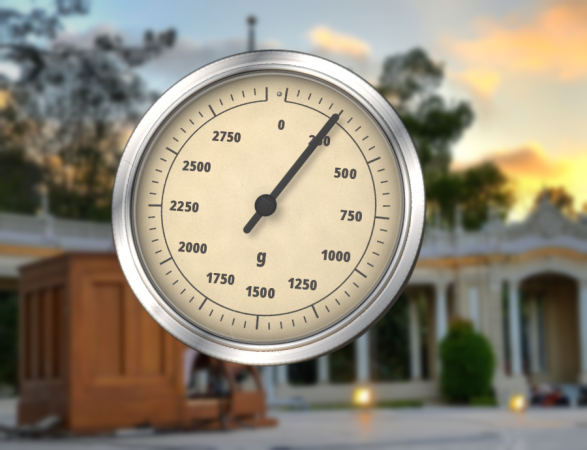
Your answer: 250 g
